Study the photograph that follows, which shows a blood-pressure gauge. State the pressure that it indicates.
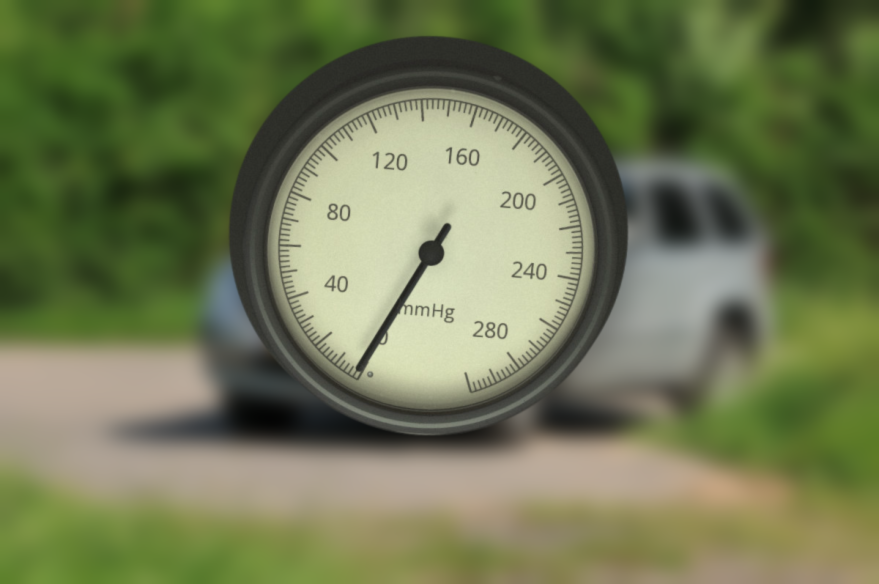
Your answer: 2 mmHg
